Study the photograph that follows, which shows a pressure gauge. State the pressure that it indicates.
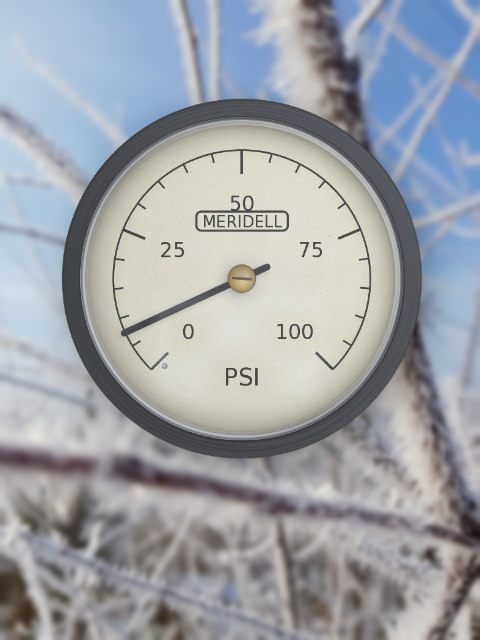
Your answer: 7.5 psi
